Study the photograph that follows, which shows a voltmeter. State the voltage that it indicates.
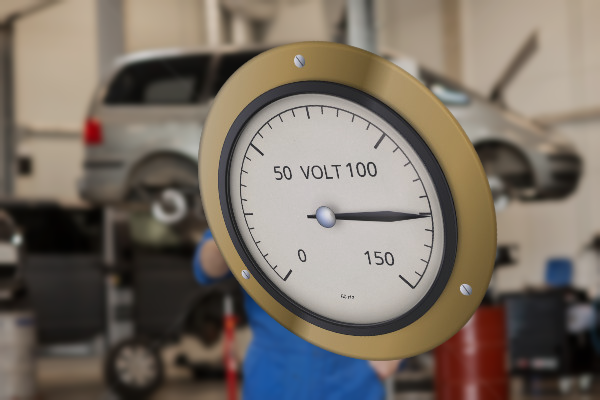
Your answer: 125 V
